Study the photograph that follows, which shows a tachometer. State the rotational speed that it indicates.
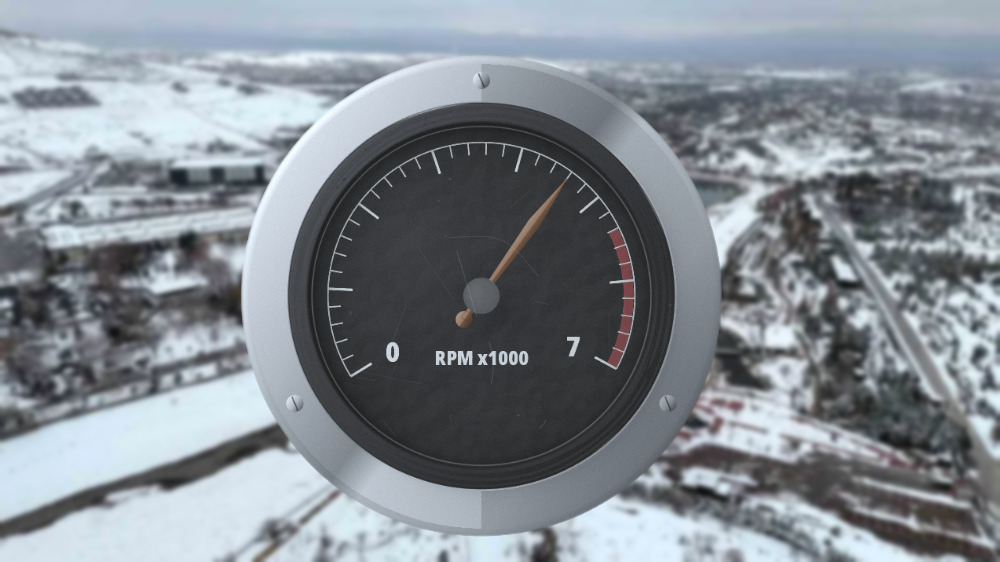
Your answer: 4600 rpm
